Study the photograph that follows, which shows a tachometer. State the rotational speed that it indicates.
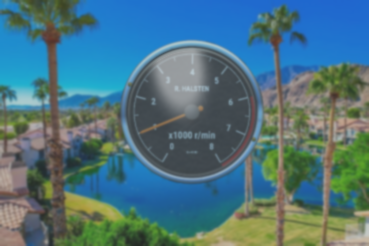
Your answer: 1000 rpm
